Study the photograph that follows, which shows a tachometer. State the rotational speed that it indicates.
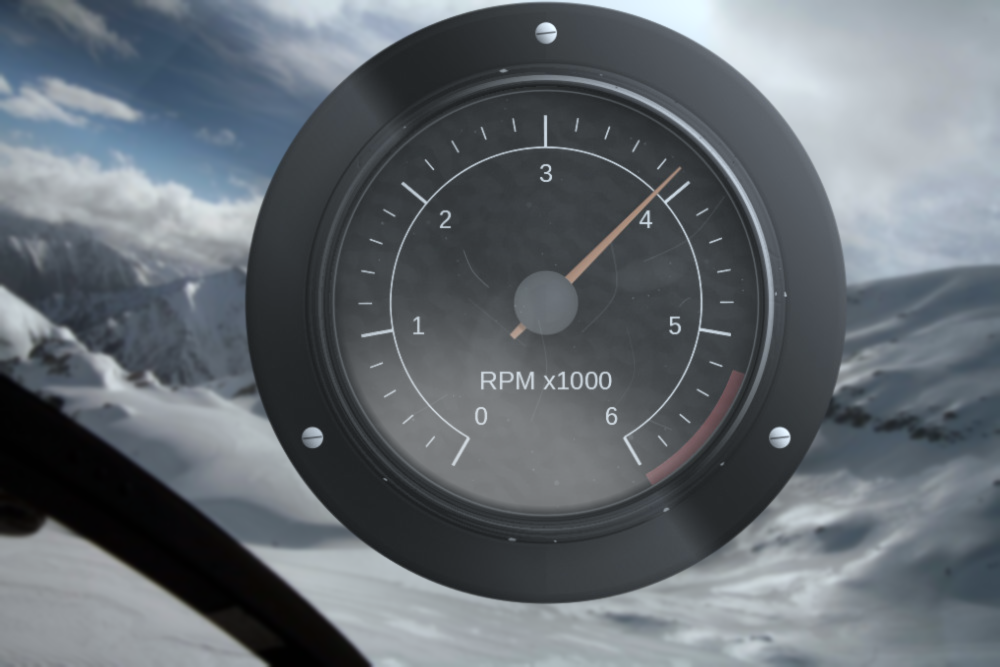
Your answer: 3900 rpm
